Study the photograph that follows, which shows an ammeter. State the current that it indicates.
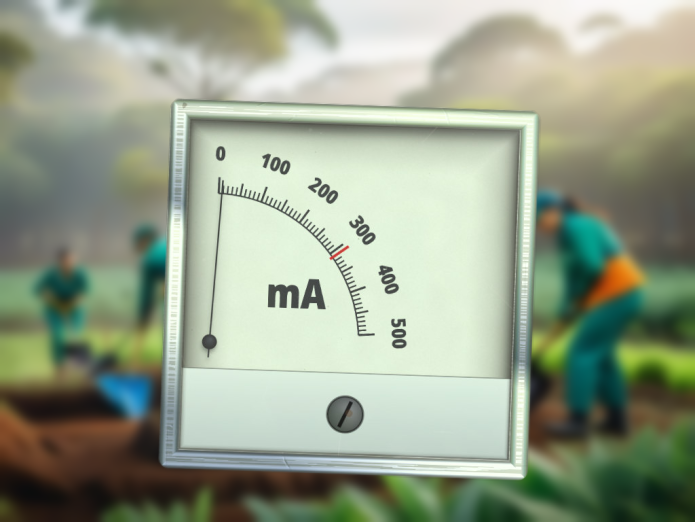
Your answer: 10 mA
